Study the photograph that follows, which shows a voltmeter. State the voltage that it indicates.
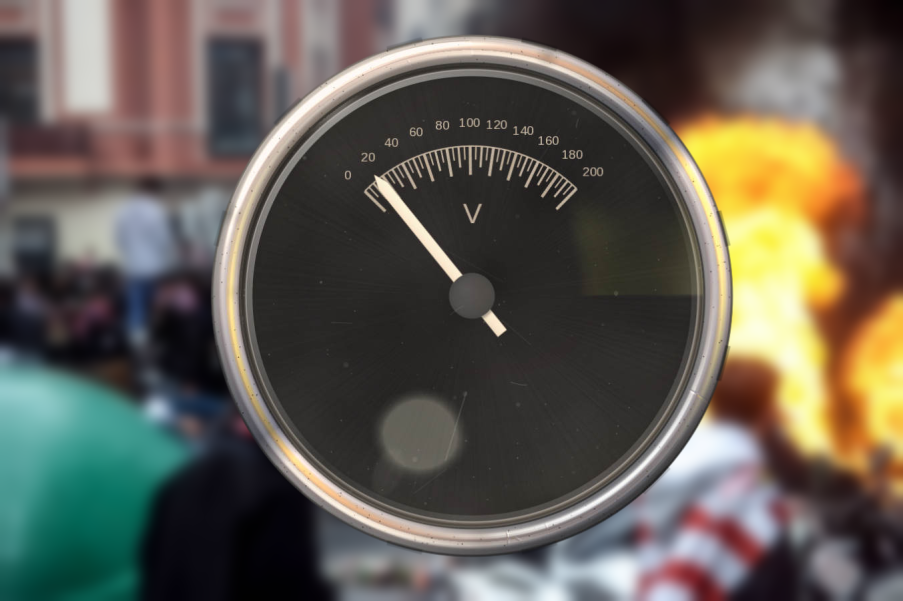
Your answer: 15 V
